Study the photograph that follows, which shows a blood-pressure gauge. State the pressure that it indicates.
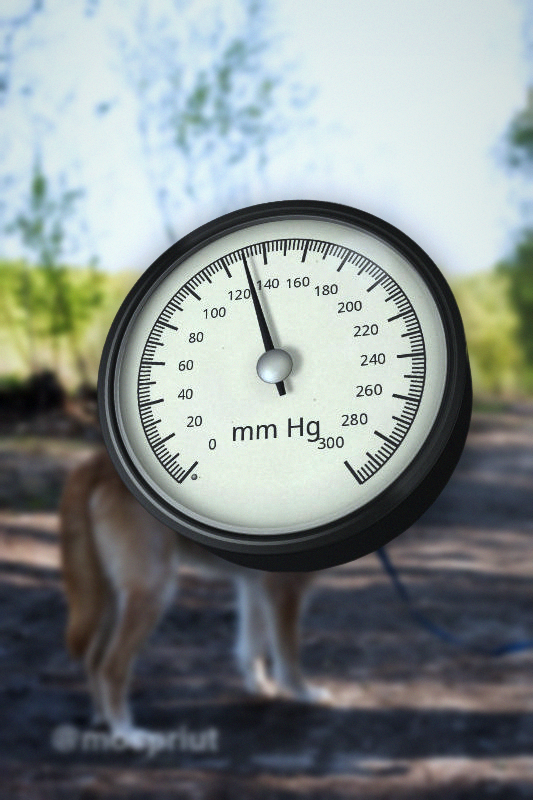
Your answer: 130 mmHg
